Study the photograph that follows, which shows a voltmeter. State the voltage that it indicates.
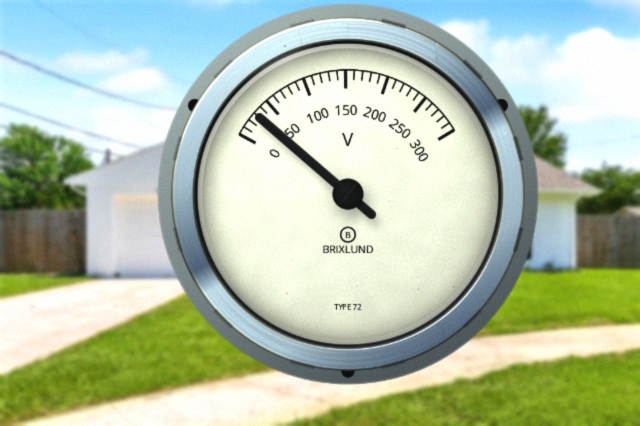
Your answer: 30 V
